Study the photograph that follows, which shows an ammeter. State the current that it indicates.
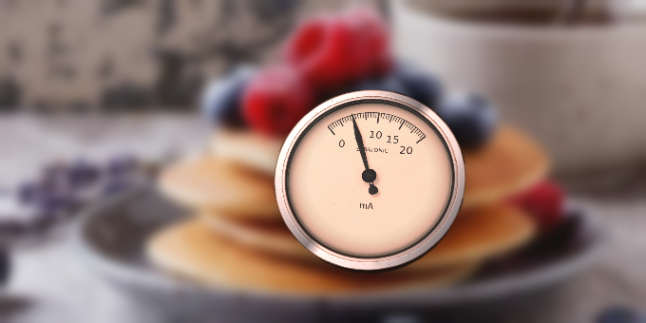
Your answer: 5 mA
